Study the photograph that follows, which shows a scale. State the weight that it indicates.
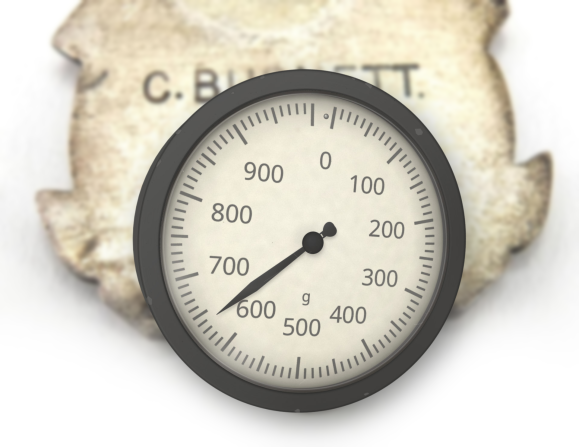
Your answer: 640 g
